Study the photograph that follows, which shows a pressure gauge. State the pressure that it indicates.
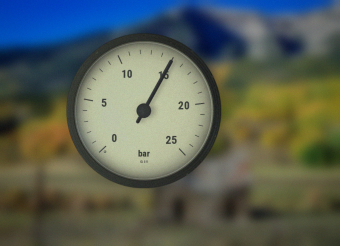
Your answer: 15 bar
